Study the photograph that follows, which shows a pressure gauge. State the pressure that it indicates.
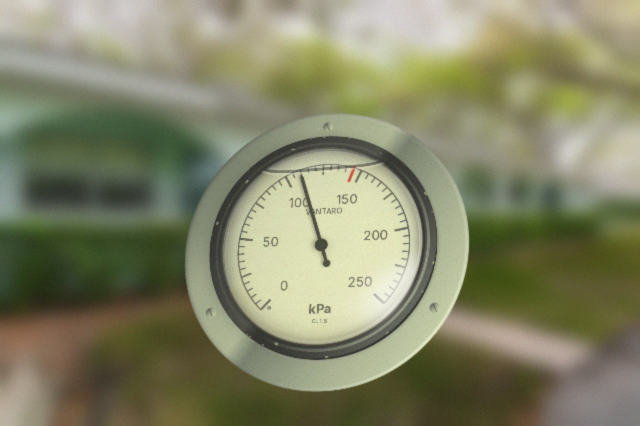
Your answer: 110 kPa
